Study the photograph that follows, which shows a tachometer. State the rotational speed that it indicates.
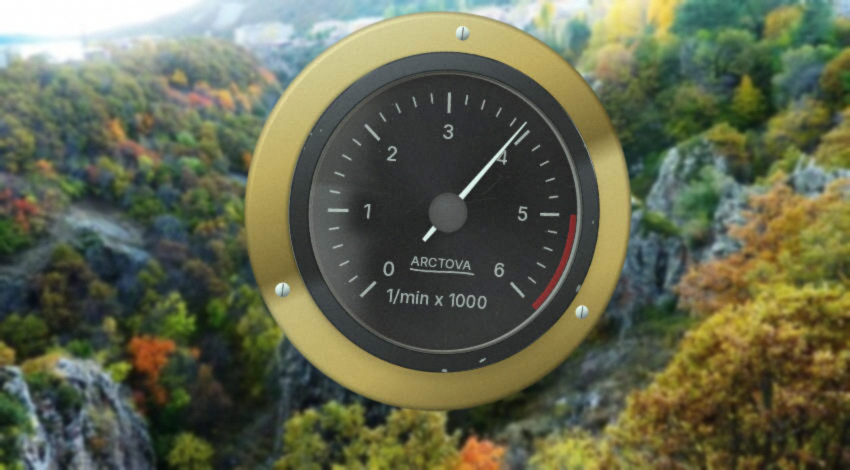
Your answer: 3900 rpm
